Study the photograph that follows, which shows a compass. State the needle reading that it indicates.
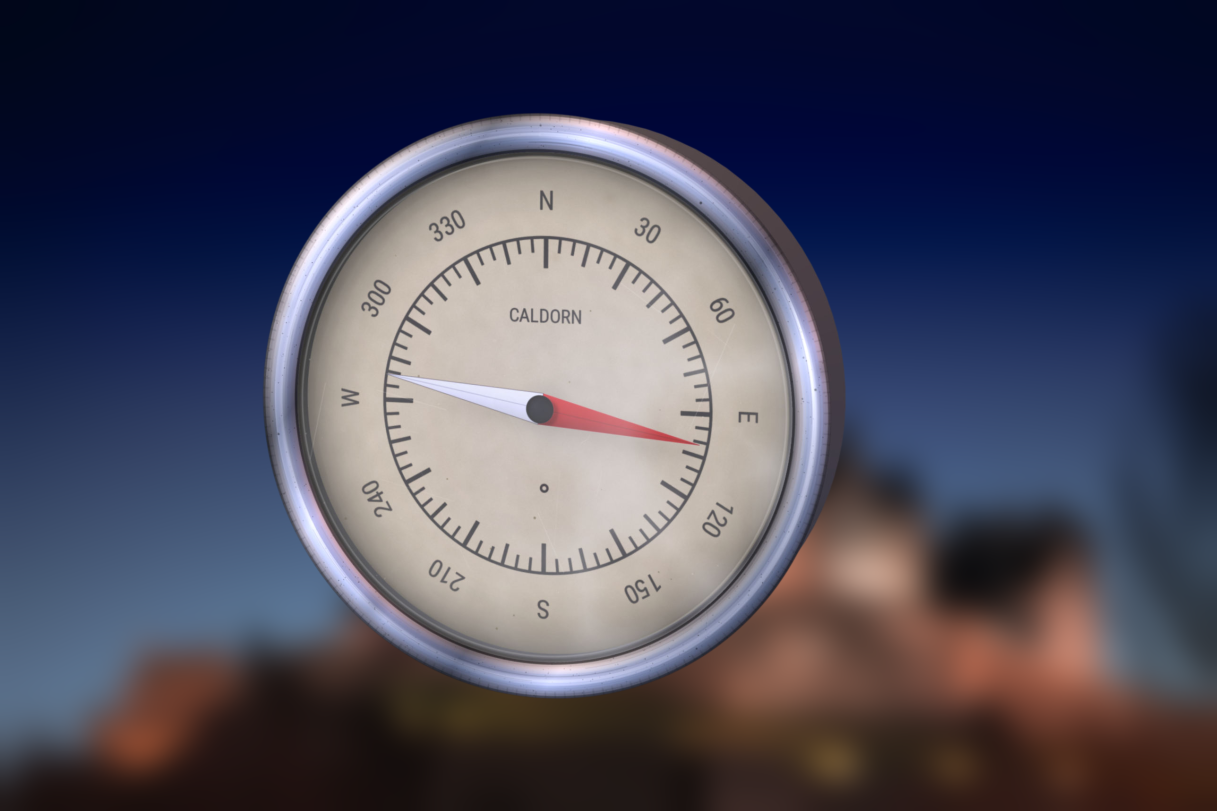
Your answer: 100 °
